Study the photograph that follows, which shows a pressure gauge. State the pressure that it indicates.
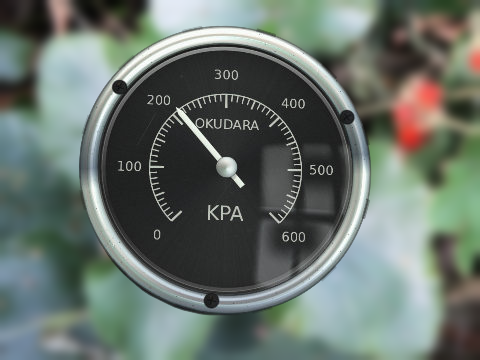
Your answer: 210 kPa
